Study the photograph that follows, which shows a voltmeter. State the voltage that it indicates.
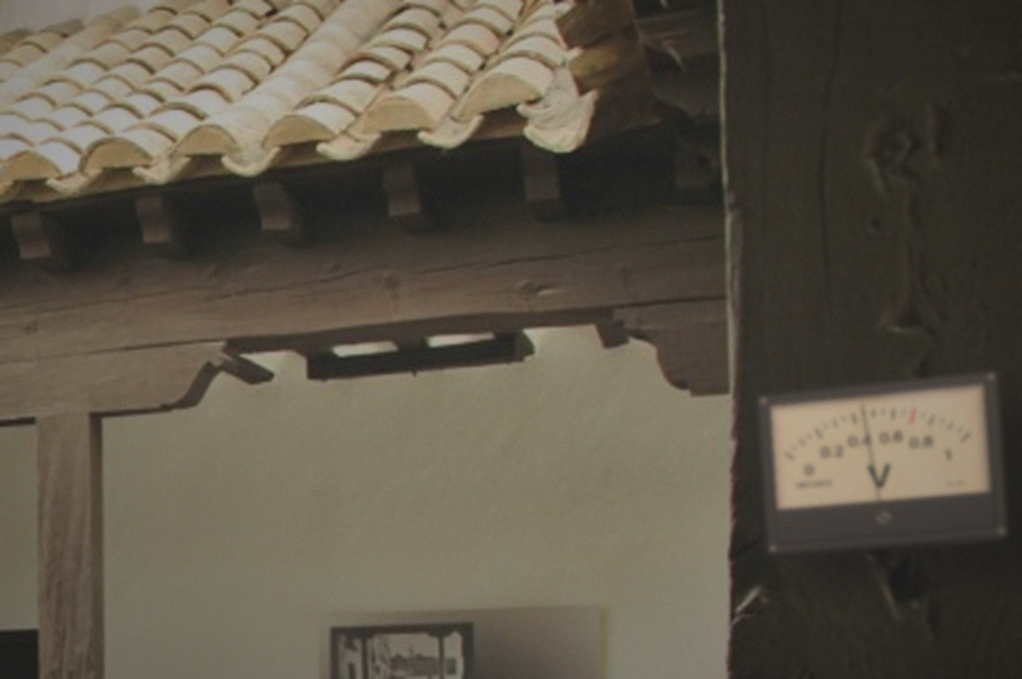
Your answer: 0.45 V
